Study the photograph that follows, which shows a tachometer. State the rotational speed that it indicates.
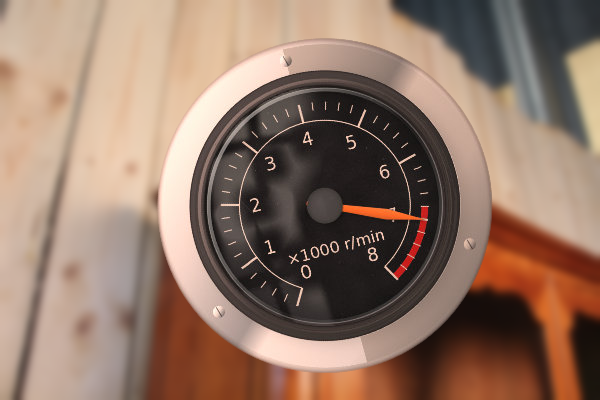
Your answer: 7000 rpm
